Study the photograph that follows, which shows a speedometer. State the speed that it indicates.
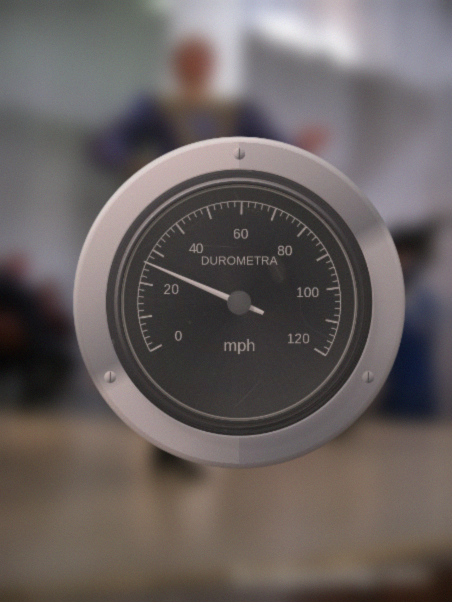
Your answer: 26 mph
